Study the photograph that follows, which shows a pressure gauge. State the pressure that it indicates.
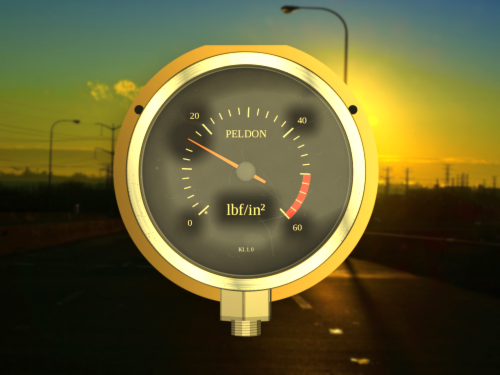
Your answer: 16 psi
